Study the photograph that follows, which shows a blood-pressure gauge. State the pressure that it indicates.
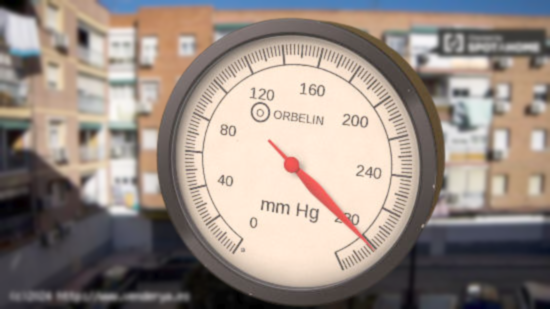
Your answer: 280 mmHg
